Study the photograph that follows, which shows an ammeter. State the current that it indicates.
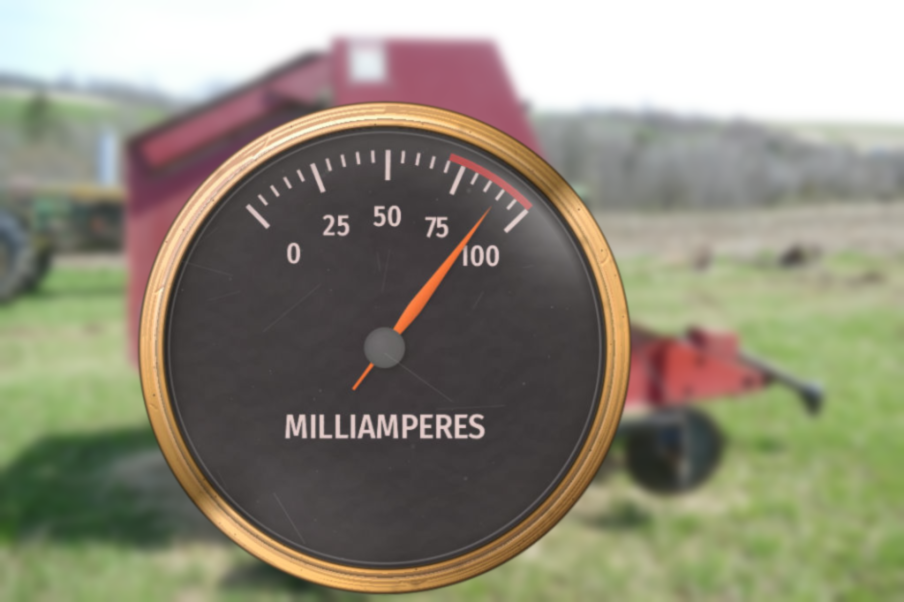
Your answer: 90 mA
